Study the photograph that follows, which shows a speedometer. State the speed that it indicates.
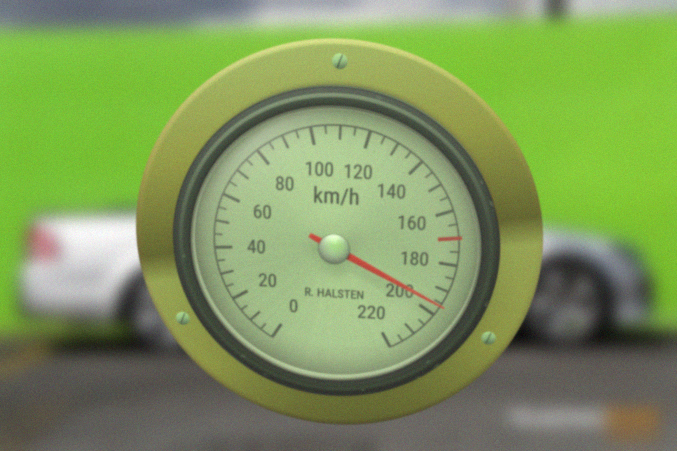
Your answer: 195 km/h
